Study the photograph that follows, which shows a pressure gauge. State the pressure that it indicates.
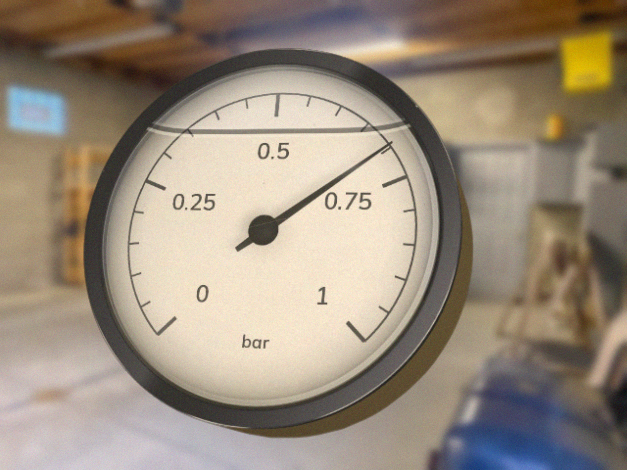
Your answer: 0.7 bar
